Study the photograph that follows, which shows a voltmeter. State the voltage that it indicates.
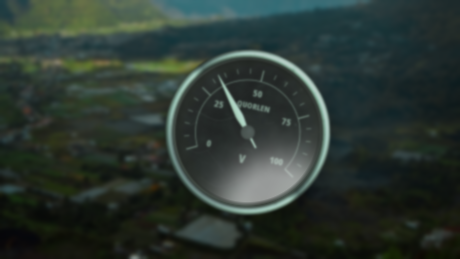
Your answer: 32.5 V
